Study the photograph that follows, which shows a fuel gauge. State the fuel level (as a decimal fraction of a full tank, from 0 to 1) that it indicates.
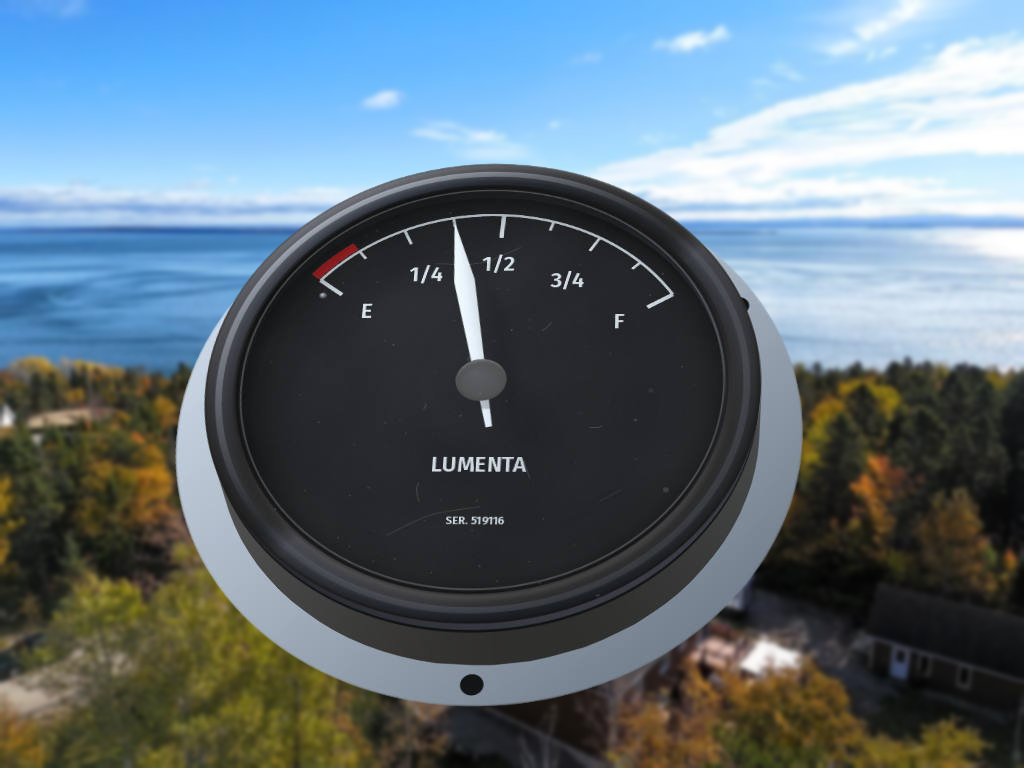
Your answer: 0.375
